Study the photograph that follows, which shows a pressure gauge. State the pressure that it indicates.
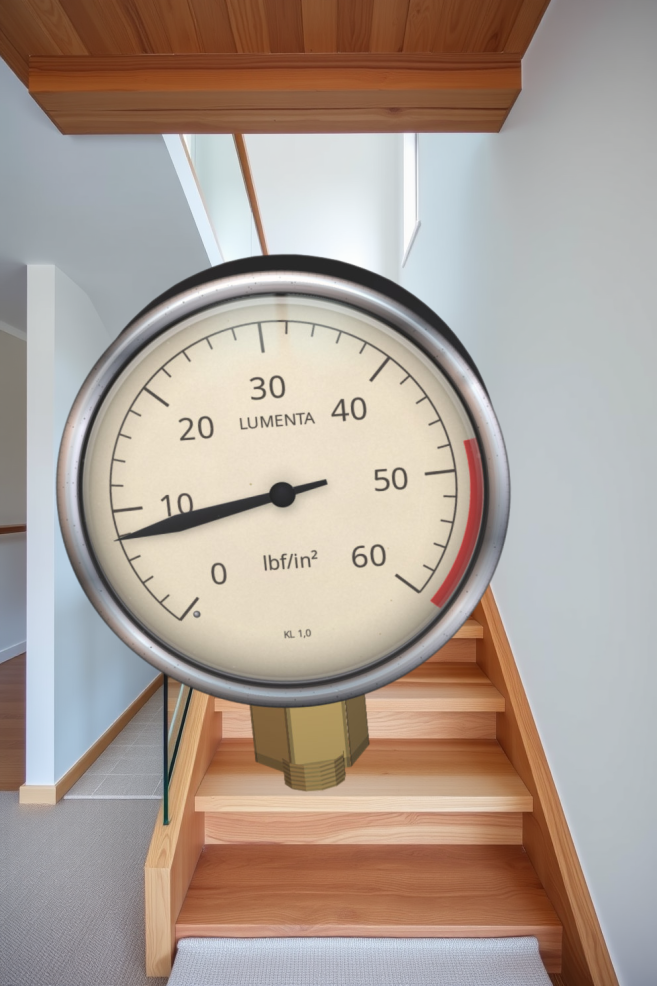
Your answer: 8 psi
